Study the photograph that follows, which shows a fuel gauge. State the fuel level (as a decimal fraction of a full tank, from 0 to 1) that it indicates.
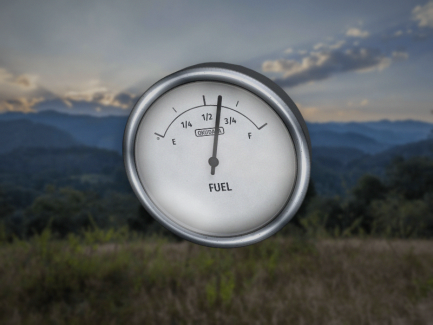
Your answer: 0.625
